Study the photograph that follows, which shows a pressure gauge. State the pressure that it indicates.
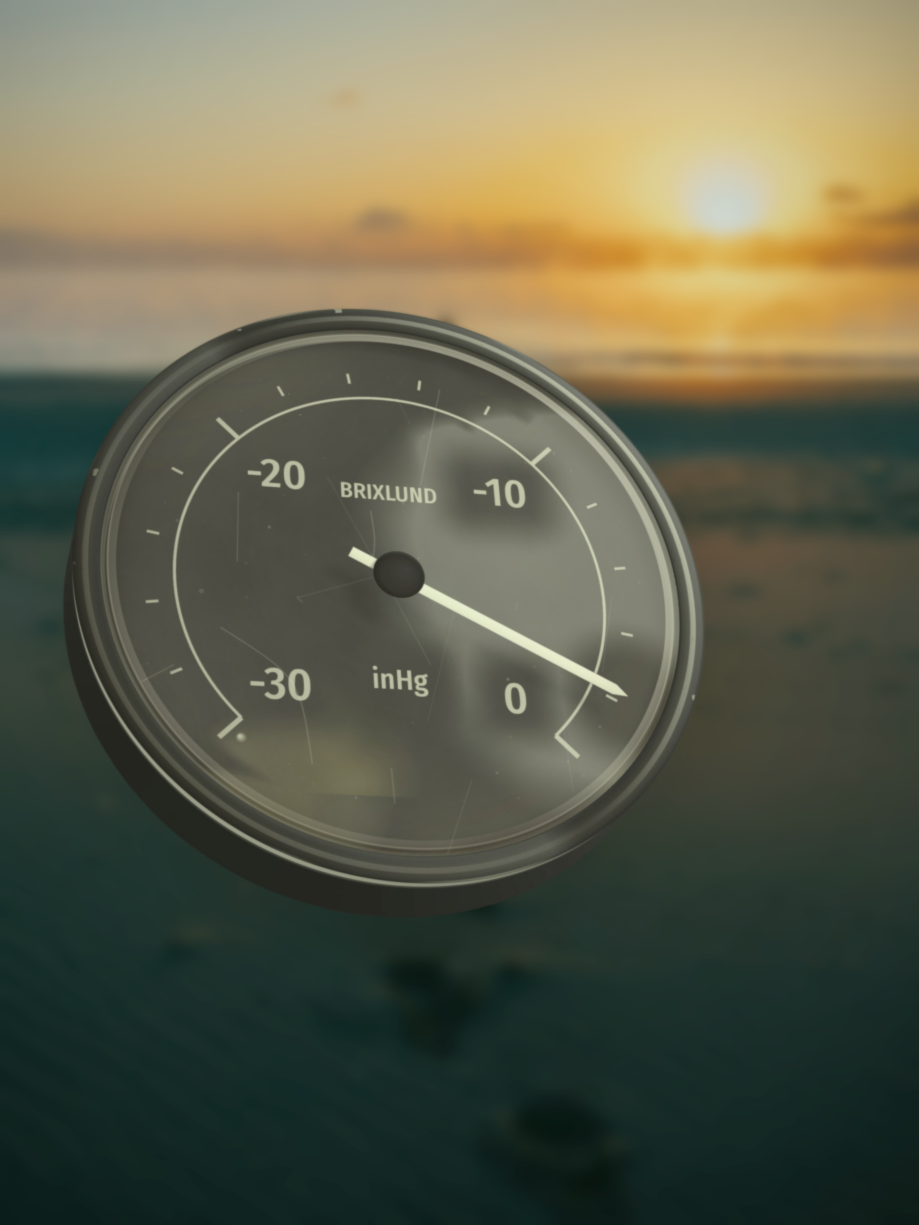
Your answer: -2 inHg
